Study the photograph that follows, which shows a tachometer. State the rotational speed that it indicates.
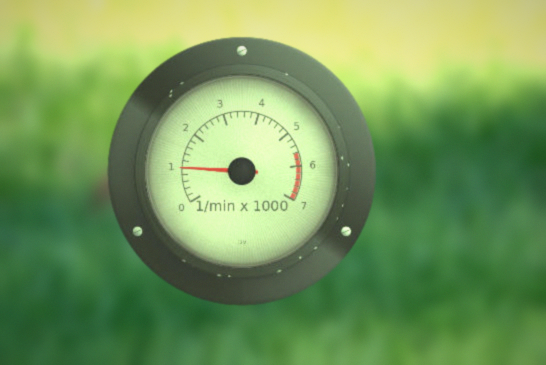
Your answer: 1000 rpm
